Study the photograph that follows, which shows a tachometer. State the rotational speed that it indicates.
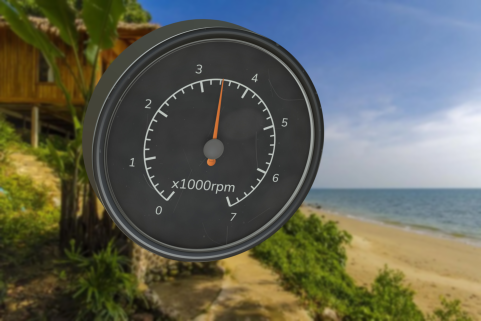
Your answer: 3400 rpm
